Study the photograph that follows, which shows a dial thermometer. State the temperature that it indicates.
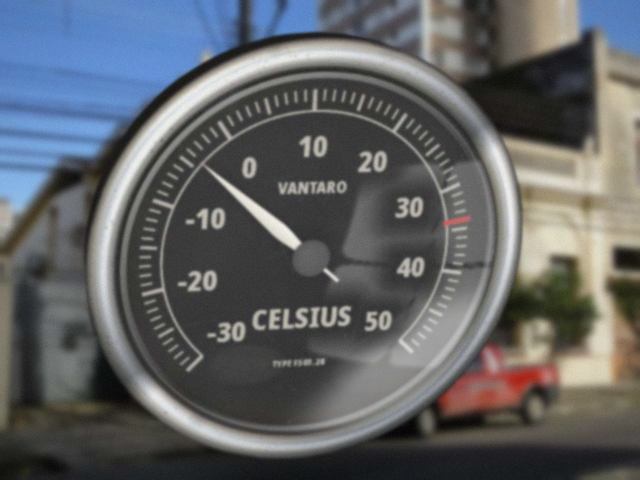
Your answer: -4 °C
